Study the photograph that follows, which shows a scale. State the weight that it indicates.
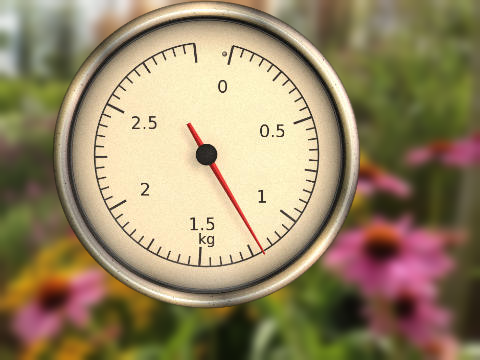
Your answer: 1.2 kg
